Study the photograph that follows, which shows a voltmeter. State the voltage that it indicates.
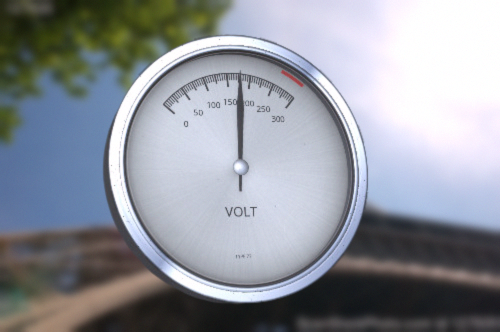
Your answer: 175 V
